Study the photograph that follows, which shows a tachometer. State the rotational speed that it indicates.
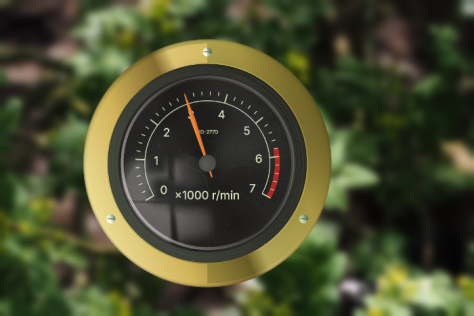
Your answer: 3000 rpm
